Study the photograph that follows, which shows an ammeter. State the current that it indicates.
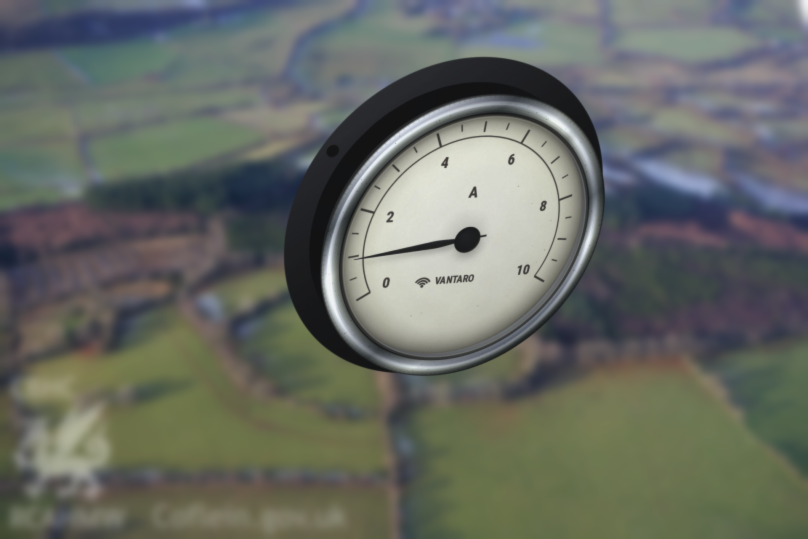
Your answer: 1 A
